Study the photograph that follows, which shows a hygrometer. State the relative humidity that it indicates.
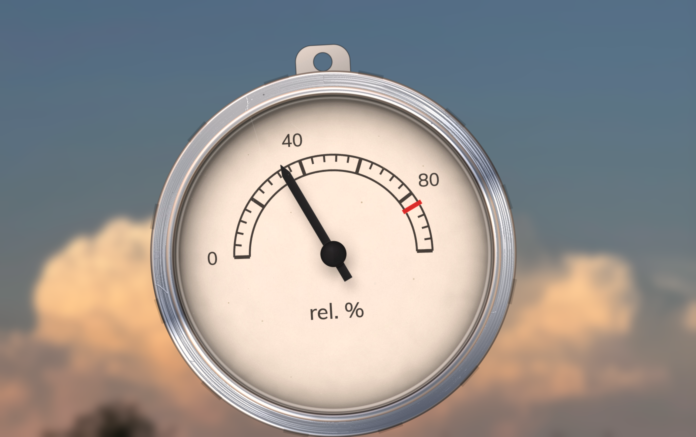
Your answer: 34 %
